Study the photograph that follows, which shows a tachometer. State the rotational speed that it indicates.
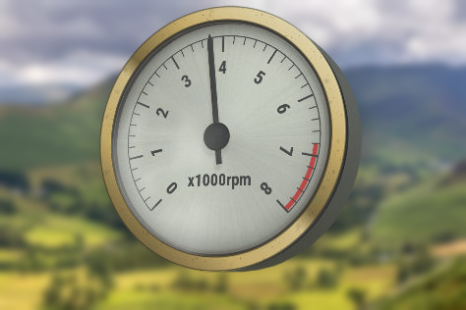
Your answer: 3800 rpm
